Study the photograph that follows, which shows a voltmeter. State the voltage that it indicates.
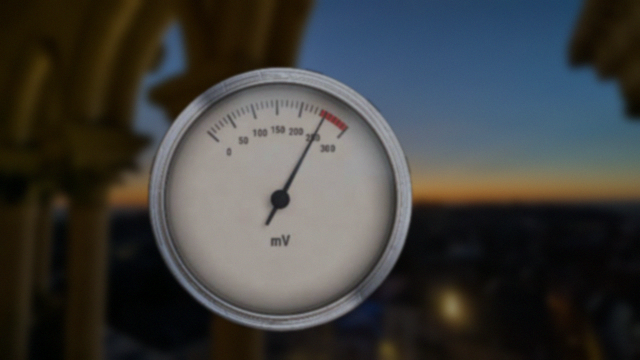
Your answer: 250 mV
